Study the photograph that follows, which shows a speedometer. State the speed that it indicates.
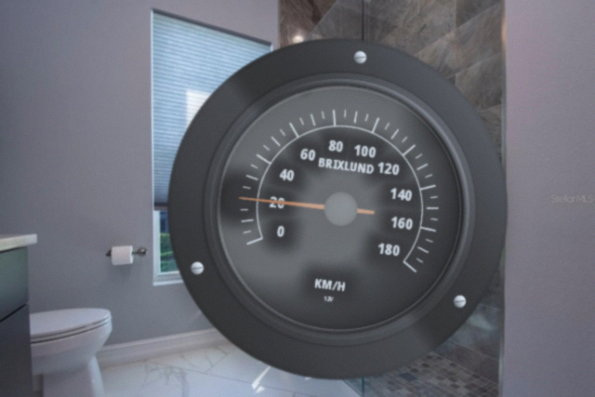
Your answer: 20 km/h
